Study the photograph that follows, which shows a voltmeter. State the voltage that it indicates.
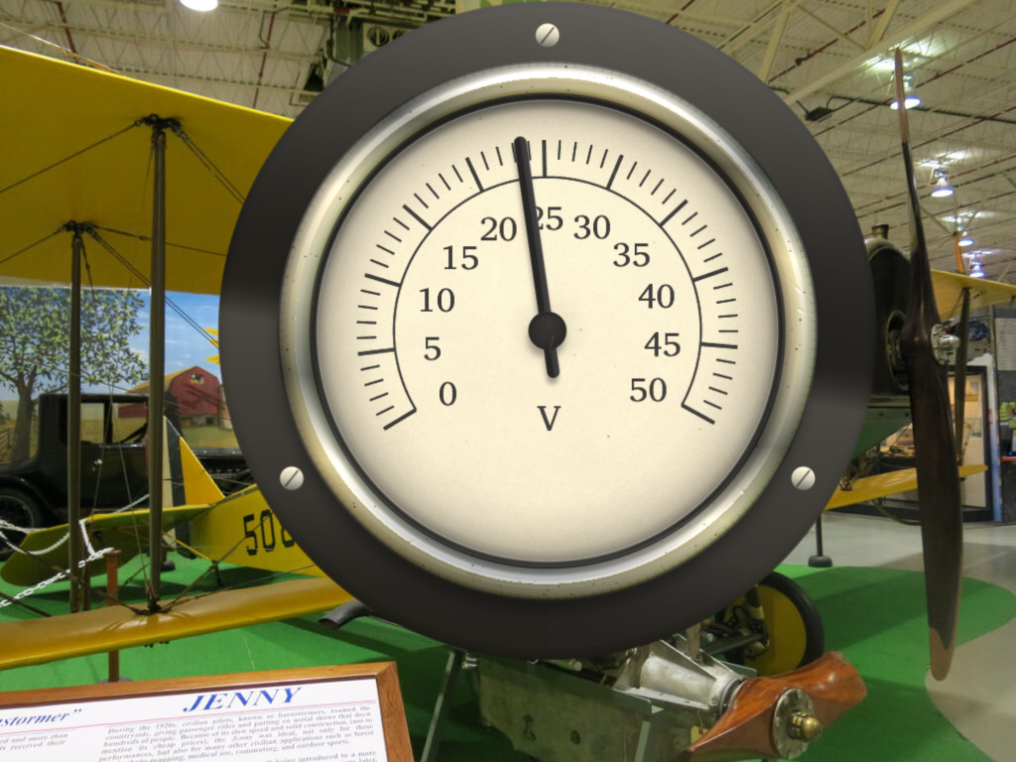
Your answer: 23.5 V
